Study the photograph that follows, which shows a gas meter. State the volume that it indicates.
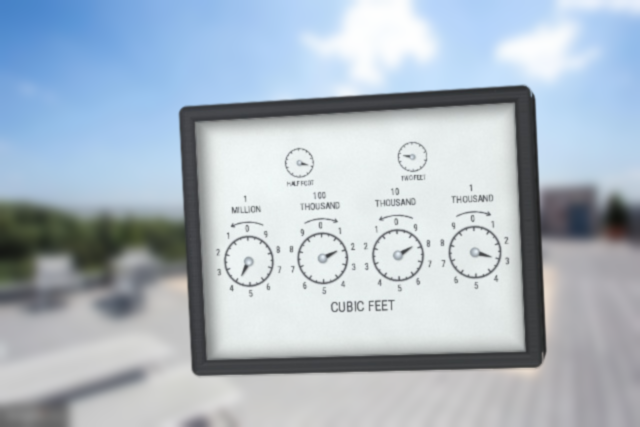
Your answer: 418300 ft³
